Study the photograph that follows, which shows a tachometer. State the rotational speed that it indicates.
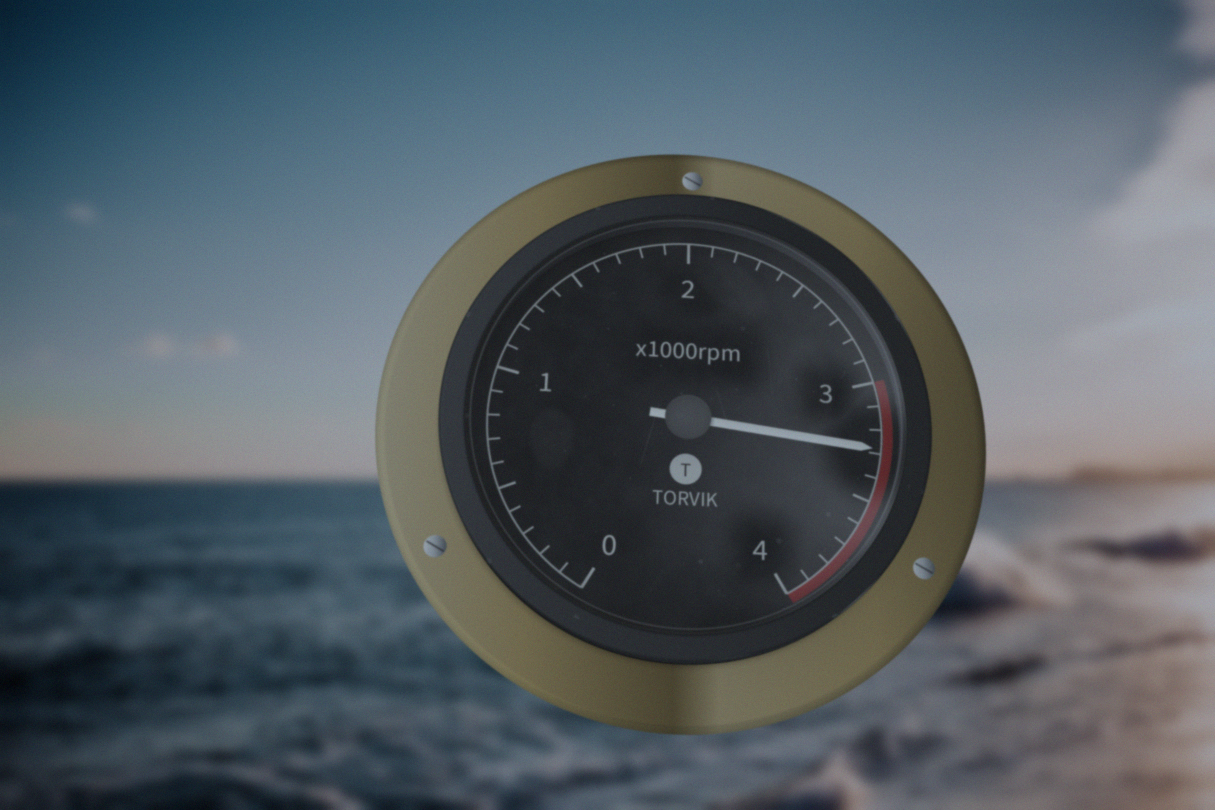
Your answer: 3300 rpm
